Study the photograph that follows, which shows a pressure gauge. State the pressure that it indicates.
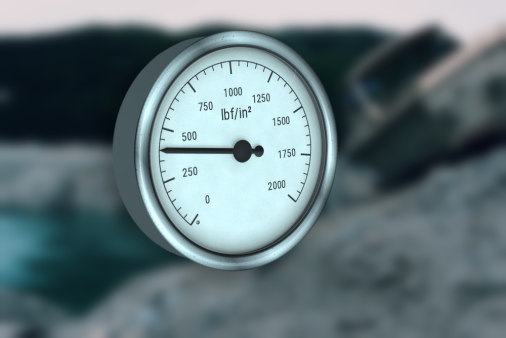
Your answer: 400 psi
